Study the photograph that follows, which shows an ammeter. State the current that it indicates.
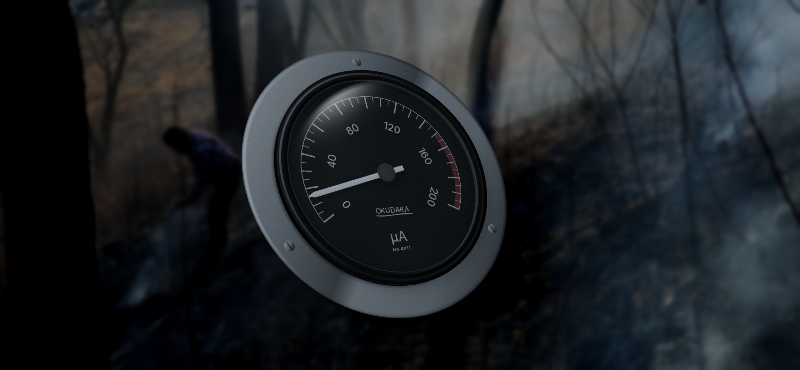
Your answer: 15 µA
